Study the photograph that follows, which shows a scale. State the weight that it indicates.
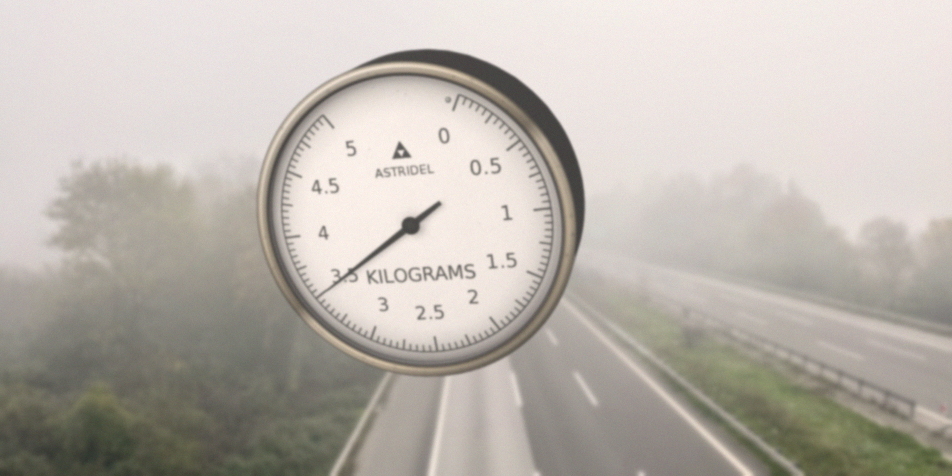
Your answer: 3.5 kg
